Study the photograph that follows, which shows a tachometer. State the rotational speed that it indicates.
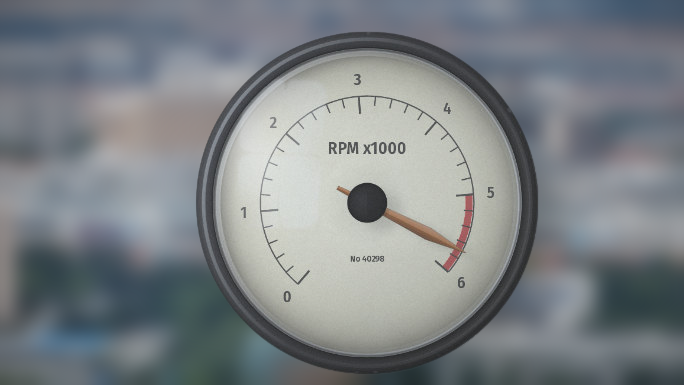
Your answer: 5700 rpm
